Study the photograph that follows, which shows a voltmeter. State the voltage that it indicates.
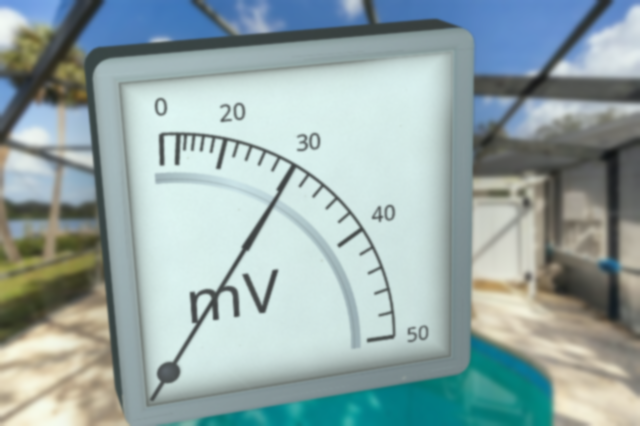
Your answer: 30 mV
